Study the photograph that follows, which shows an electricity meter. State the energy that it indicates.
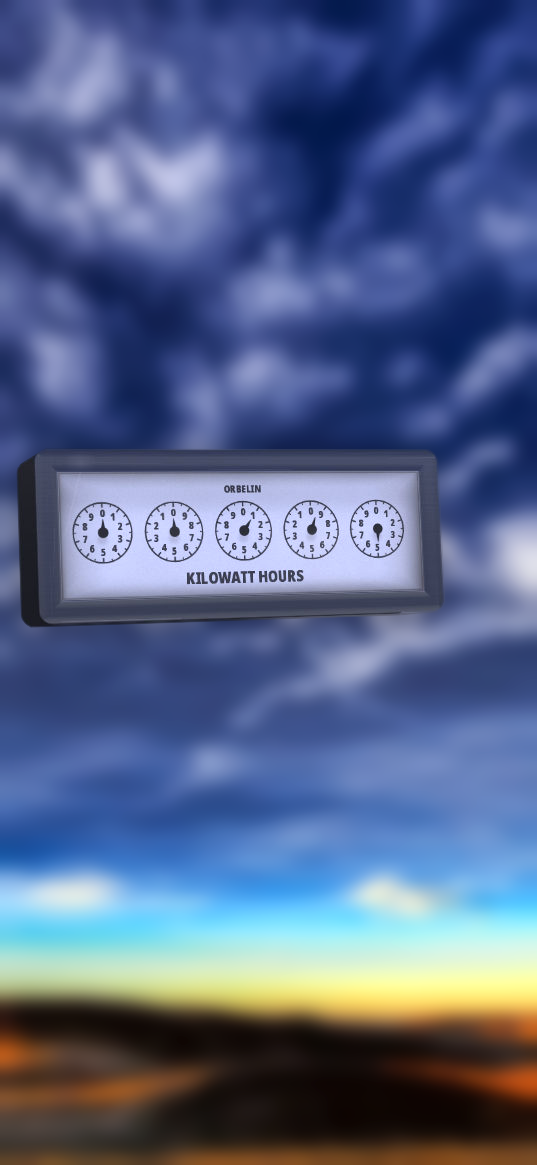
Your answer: 95 kWh
